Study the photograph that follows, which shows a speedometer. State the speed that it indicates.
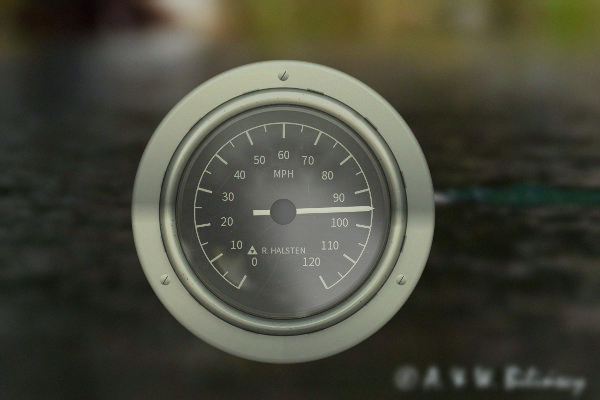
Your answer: 95 mph
